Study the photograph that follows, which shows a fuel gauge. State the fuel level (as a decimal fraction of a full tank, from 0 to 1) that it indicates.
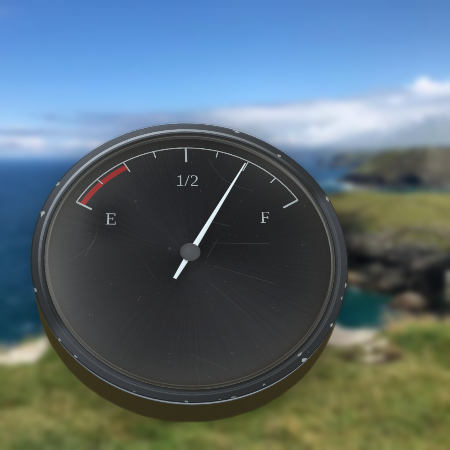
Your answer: 0.75
